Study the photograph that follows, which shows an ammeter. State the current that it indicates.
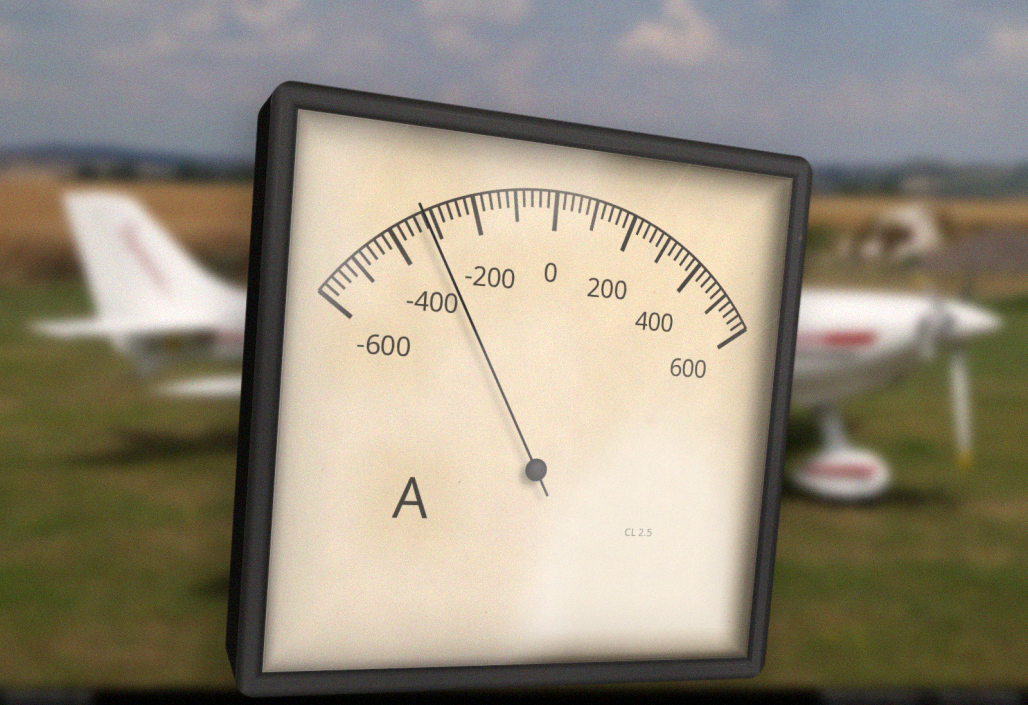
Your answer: -320 A
